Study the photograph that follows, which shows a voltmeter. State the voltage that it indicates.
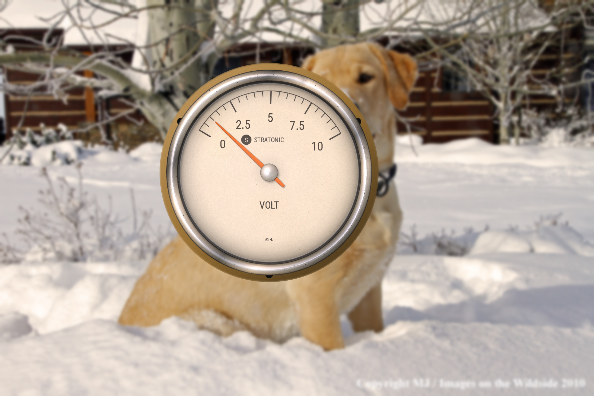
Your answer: 1 V
